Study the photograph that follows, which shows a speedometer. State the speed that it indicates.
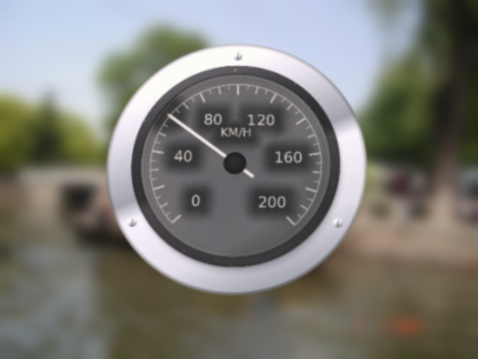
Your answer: 60 km/h
